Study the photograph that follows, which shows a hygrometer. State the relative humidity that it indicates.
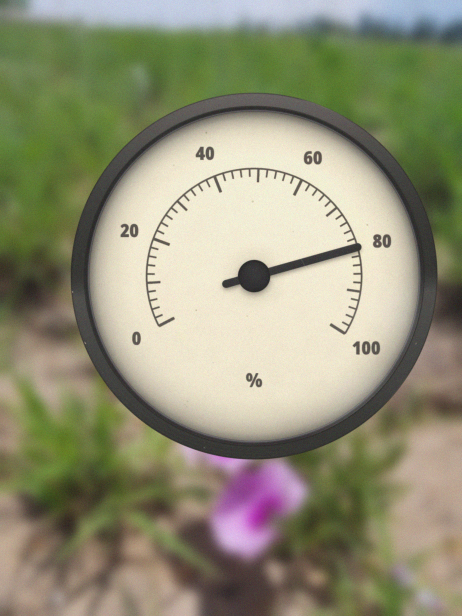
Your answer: 80 %
